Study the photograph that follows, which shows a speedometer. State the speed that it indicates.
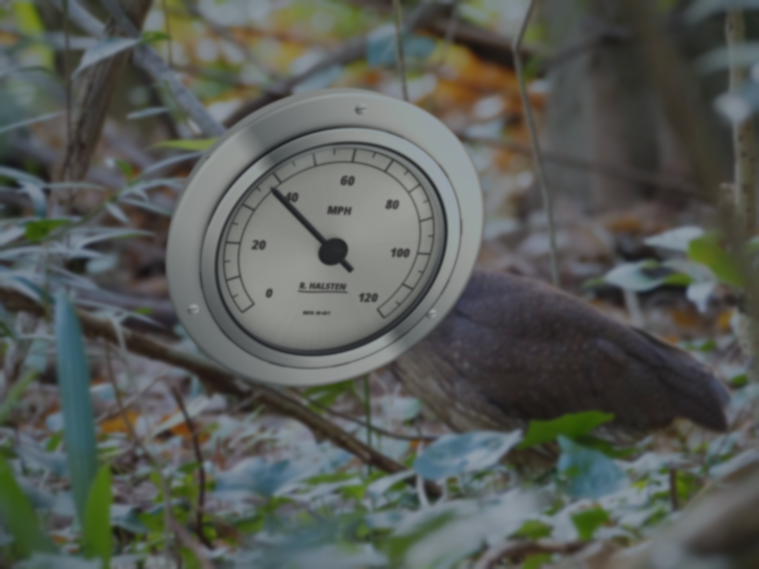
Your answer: 37.5 mph
